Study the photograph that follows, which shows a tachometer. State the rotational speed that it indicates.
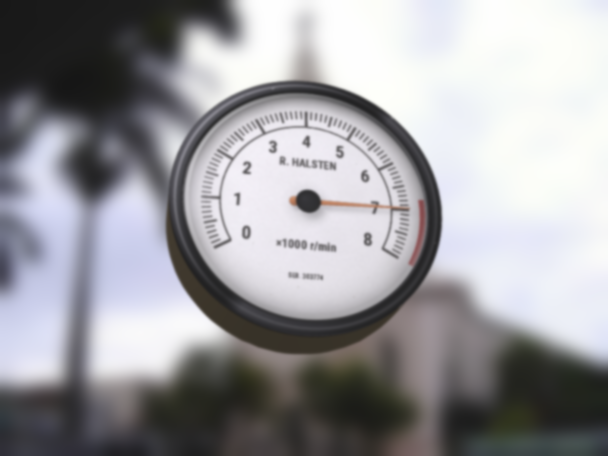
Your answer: 7000 rpm
